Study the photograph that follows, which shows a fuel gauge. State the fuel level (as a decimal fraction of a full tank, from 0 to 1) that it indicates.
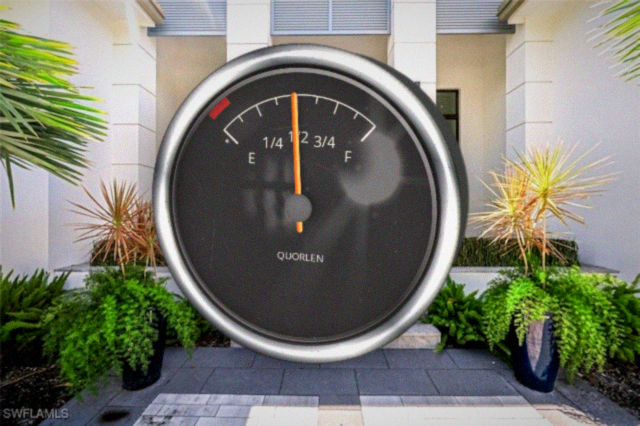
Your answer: 0.5
